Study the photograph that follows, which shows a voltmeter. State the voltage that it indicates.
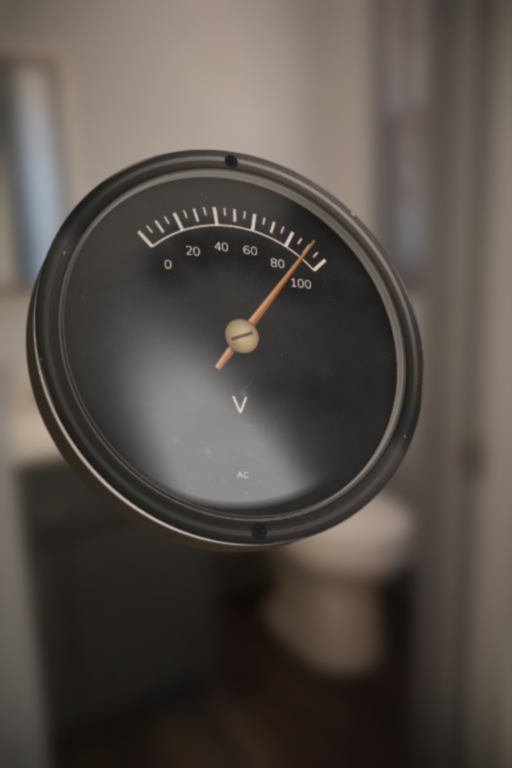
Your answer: 90 V
